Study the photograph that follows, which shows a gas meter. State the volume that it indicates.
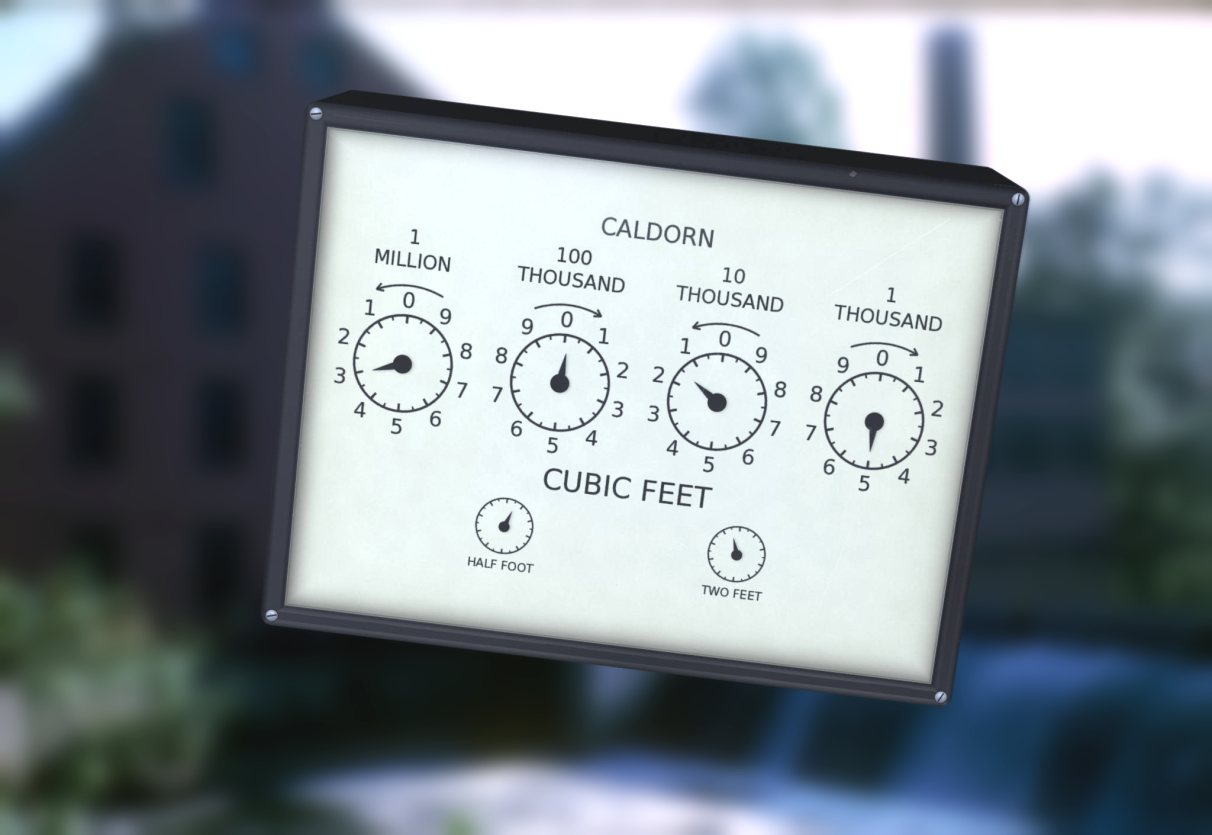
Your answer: 301500 ft³
